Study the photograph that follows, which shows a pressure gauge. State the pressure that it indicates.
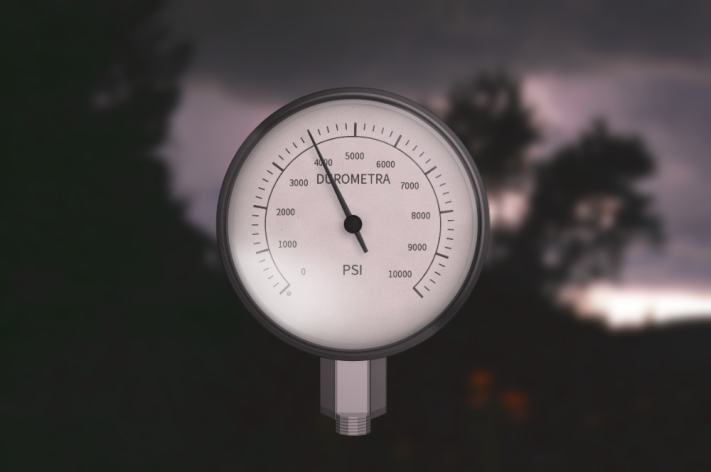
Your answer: 4000 psi
